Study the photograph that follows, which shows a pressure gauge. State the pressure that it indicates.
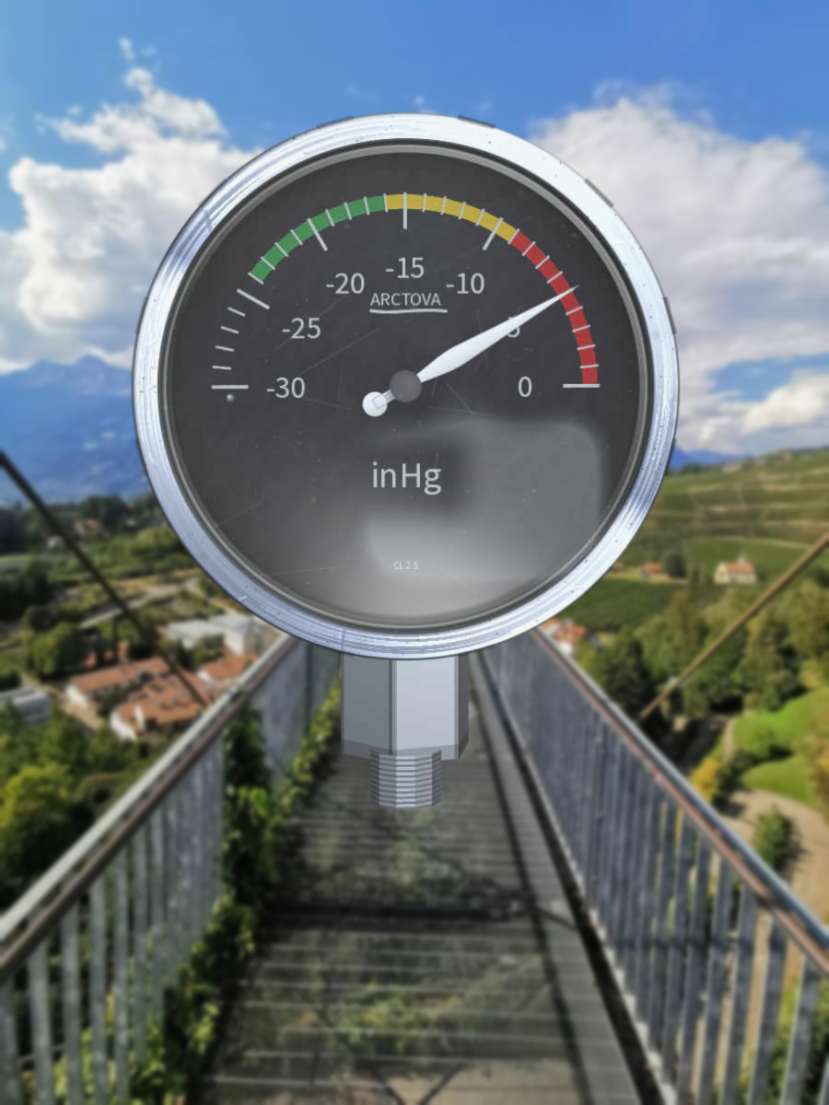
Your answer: -5 inHg
